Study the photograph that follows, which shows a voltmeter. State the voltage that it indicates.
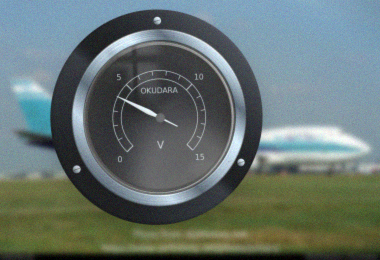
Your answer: 4 V
